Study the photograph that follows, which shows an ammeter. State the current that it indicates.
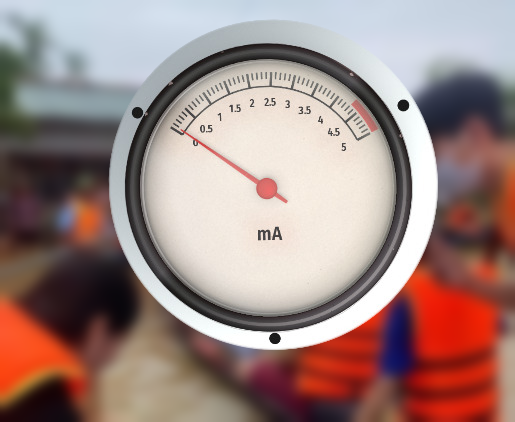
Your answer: 0.1 mA
